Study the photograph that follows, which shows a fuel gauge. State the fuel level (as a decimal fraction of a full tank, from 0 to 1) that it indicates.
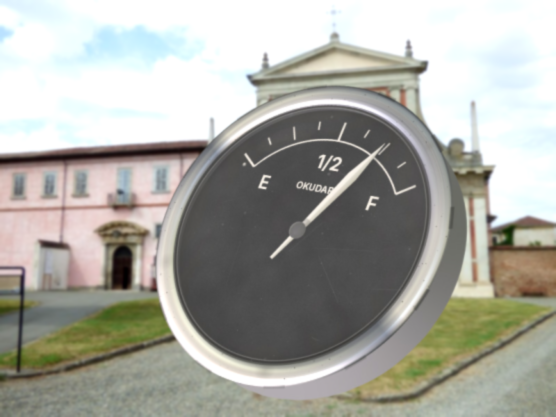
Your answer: 0.75
